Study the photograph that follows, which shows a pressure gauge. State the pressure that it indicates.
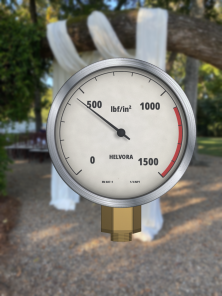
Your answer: 450 psi
